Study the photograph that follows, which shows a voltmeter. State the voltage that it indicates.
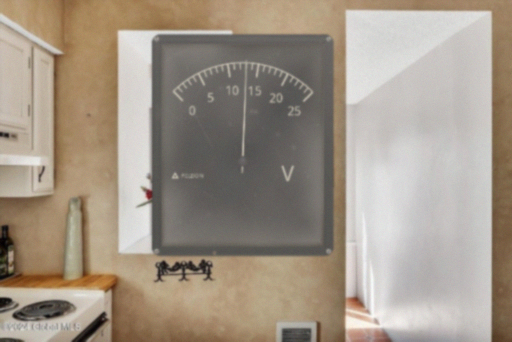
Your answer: 13 V
